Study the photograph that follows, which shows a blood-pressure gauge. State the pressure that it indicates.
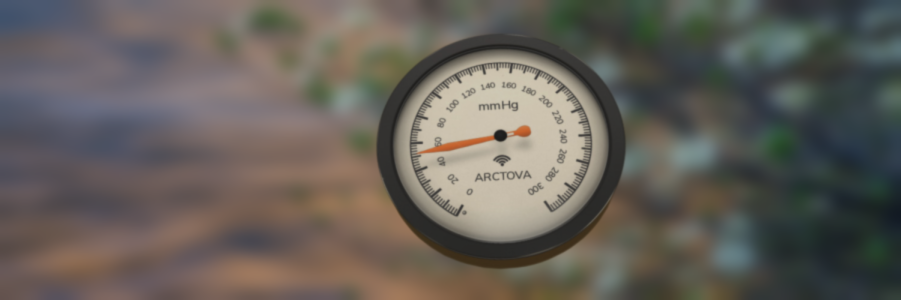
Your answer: 50 mmHg
